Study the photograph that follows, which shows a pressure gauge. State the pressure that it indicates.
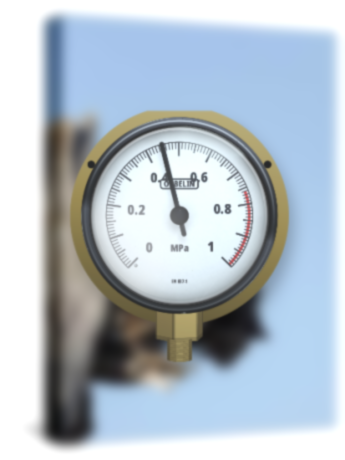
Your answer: 0.45 MPa
